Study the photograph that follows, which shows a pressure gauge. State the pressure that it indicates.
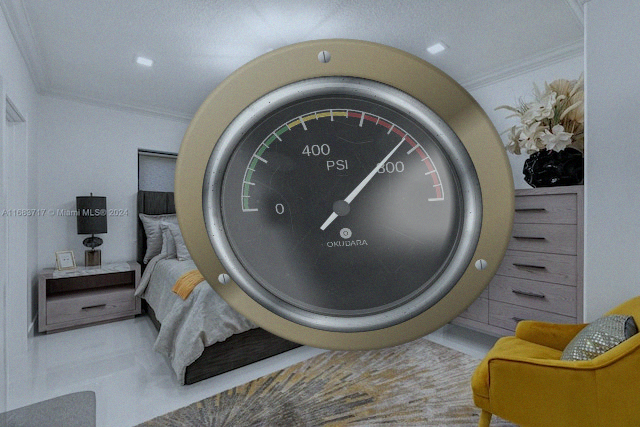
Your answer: 750 psi
